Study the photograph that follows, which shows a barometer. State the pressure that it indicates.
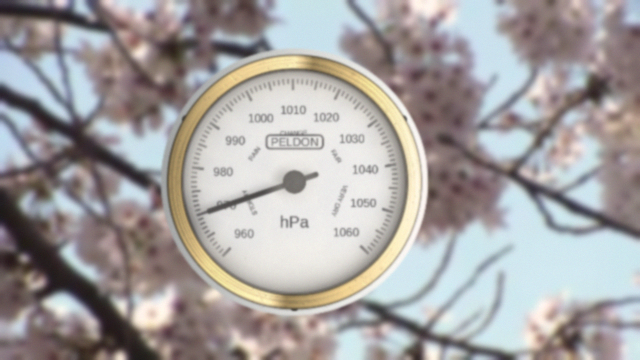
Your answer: 970 hPa
